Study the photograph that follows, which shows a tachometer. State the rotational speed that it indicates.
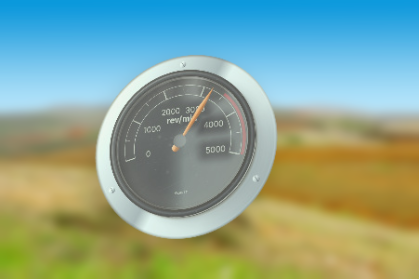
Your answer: 3250 rpm
